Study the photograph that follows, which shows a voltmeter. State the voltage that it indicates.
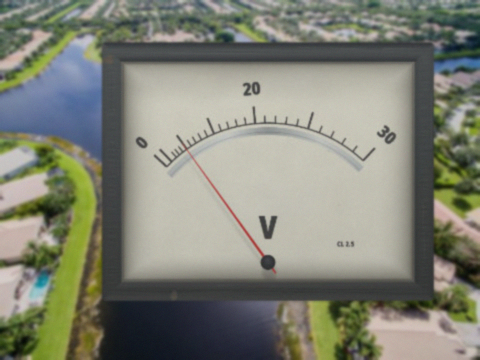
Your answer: 10 V
